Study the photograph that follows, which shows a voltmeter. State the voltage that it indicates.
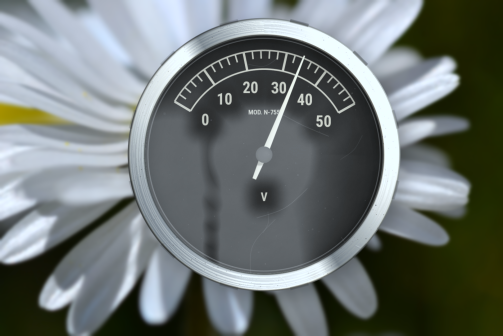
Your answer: 34 V
